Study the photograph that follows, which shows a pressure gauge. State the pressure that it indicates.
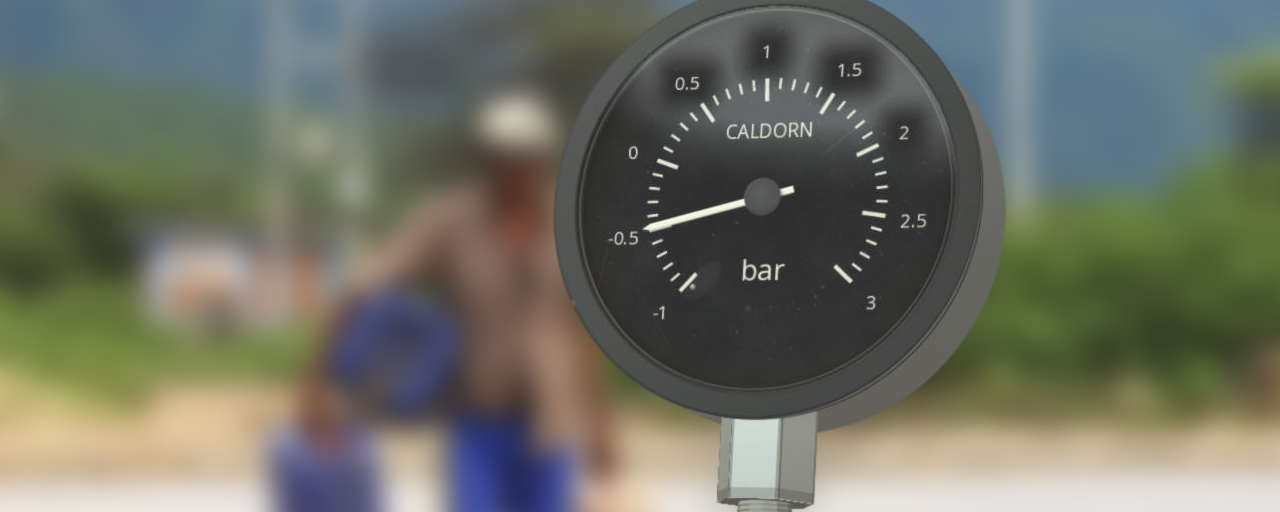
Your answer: -0.5 bar
